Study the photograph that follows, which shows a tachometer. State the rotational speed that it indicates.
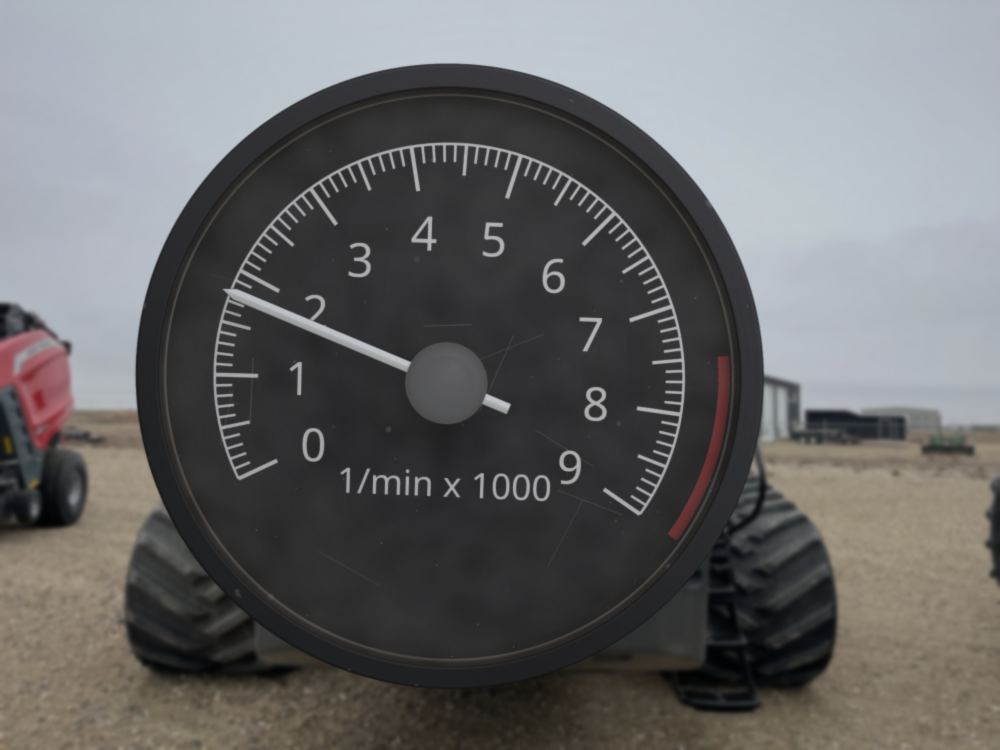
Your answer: 1800 rpm
